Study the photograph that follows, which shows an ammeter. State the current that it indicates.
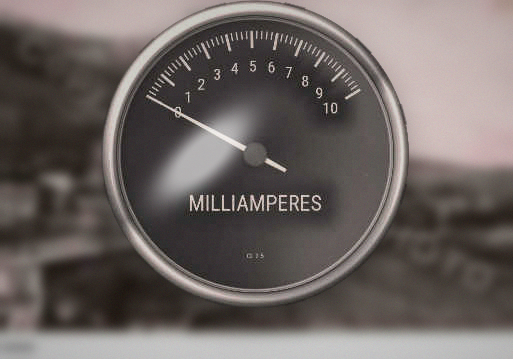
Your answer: 0 mA
